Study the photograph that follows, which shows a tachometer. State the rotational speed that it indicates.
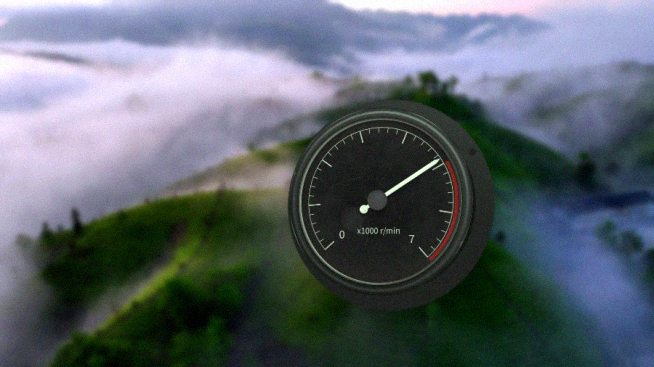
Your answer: 4900 rpm
